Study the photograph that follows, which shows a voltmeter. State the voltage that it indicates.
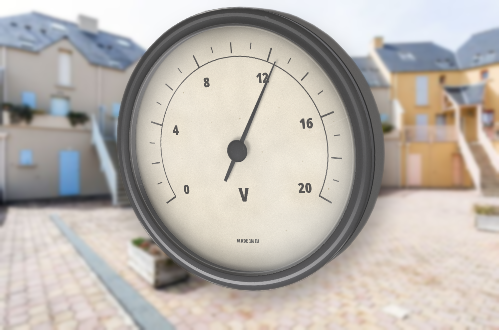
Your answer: 12.5 V
